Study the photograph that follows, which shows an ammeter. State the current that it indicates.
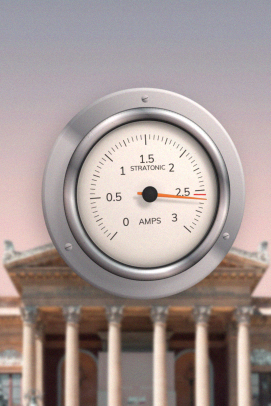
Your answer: 2.6 A
